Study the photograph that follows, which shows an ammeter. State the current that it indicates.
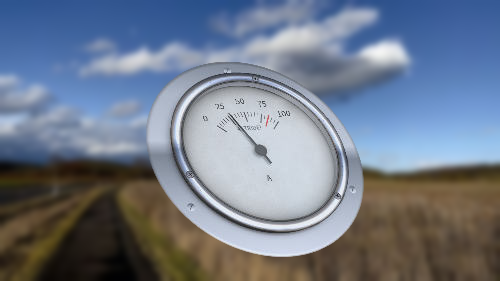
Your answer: 25 A
